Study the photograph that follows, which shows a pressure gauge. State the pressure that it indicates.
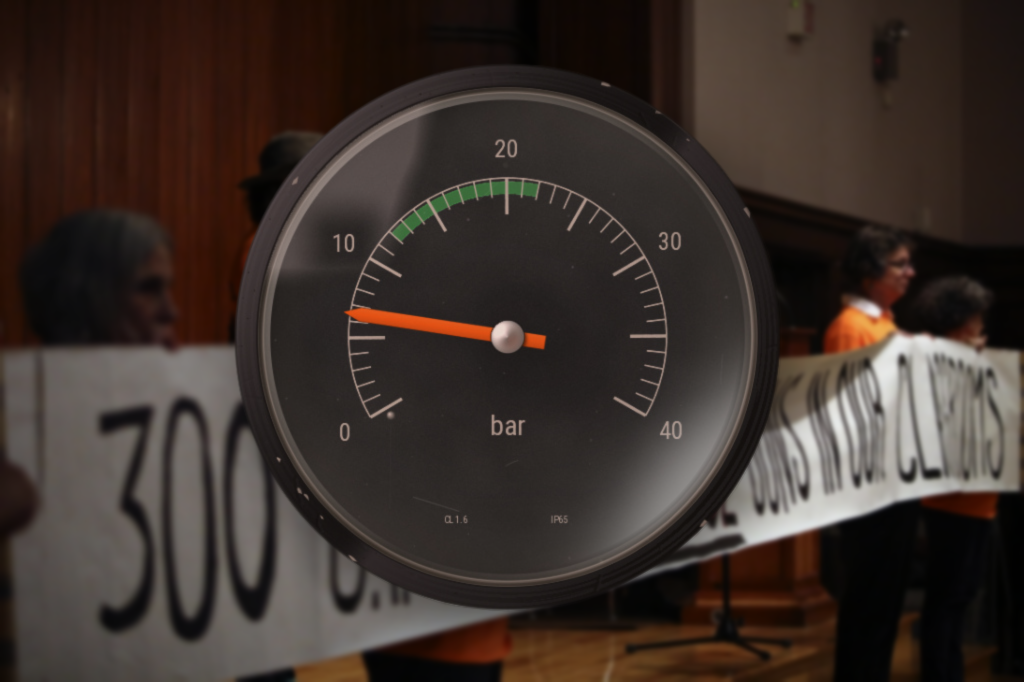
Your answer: 6.5 bar
